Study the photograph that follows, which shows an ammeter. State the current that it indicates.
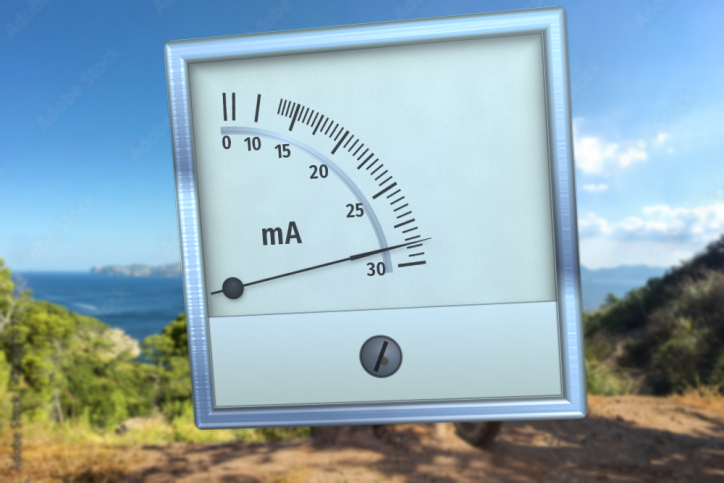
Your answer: 28.75 mA
